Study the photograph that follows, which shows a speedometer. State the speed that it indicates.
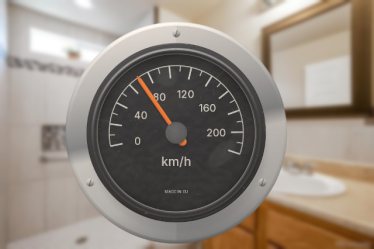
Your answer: 70 km/h
